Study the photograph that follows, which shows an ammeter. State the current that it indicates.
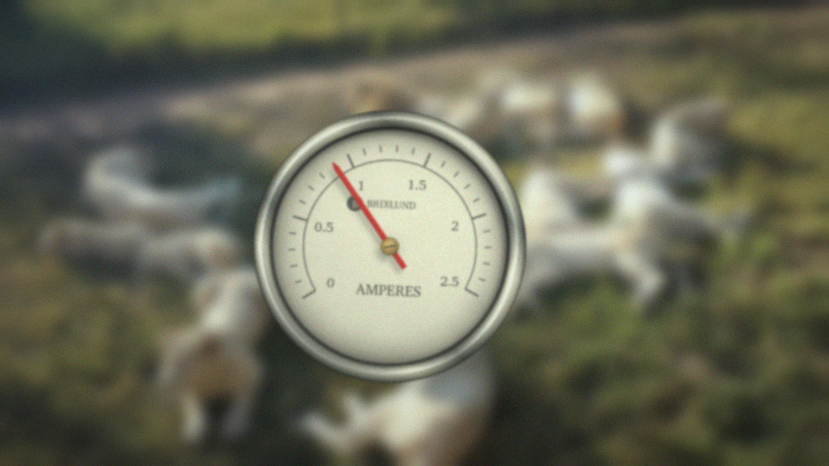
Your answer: 0.9 A
